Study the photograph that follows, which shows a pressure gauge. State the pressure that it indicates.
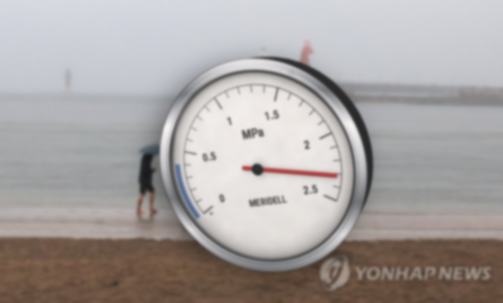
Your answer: 2.3 MPa
